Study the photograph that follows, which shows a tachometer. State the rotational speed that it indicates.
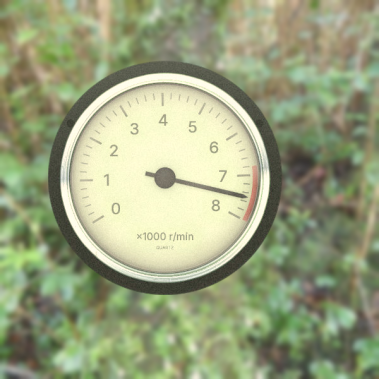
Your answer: 7500 rpm
